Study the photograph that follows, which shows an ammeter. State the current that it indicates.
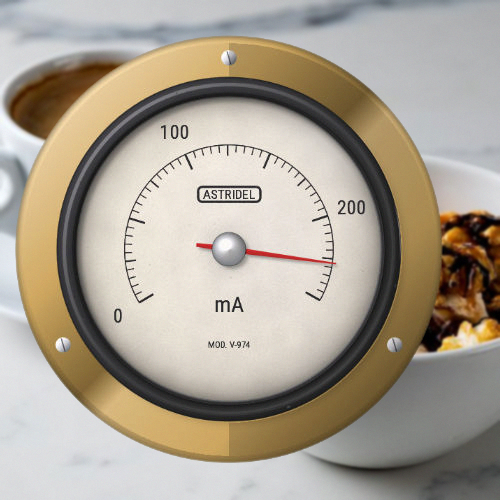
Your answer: 227.5 mA
